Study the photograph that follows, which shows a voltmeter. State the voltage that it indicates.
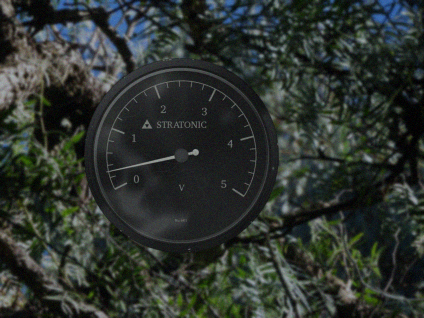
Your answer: 0.3 V
